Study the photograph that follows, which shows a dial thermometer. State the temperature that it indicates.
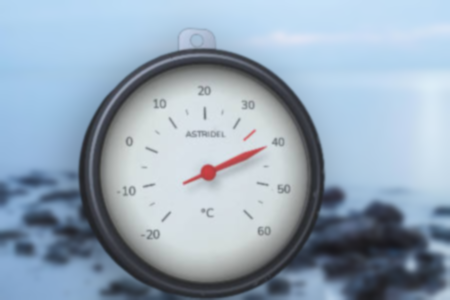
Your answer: 40 °C
